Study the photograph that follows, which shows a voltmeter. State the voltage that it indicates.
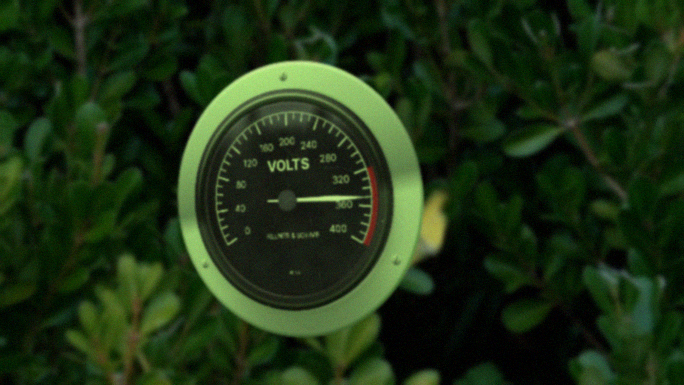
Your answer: 350 V
